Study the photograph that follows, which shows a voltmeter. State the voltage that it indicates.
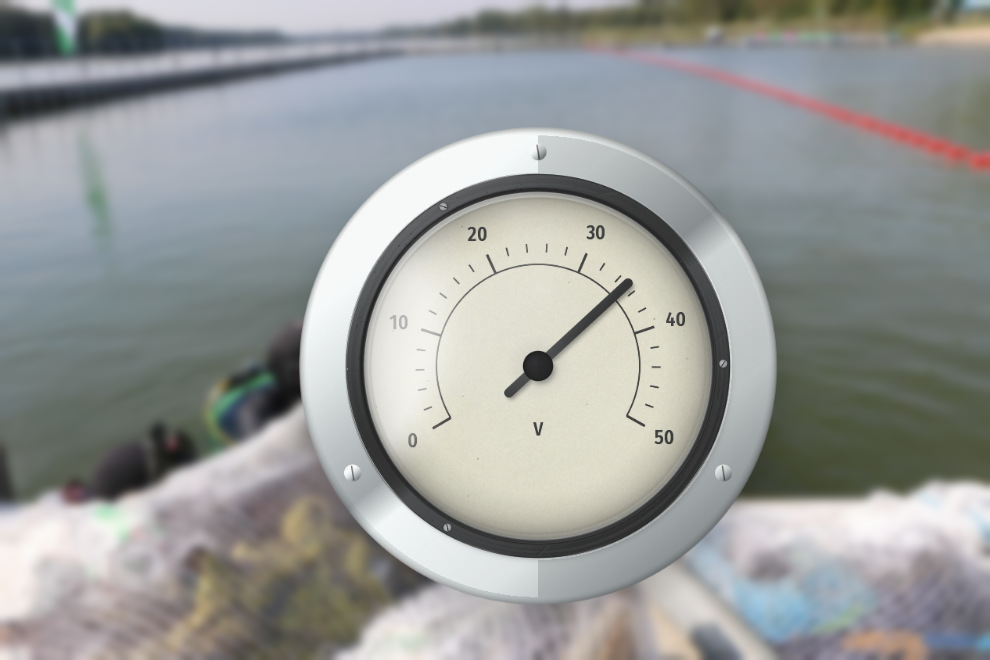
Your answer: 35 V
